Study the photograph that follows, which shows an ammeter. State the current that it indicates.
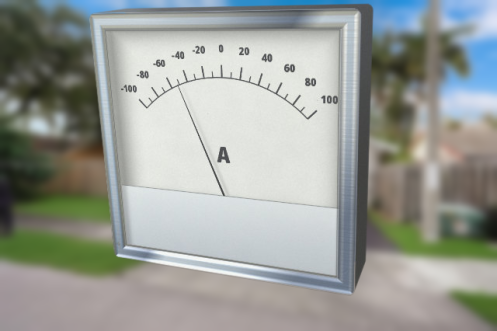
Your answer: -50 A
